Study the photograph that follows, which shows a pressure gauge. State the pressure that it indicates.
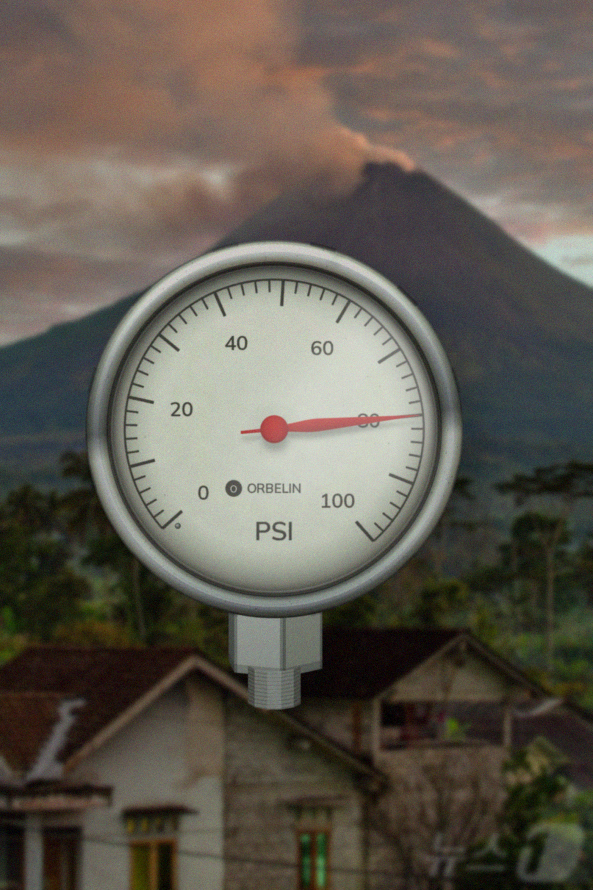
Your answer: 80 psi
